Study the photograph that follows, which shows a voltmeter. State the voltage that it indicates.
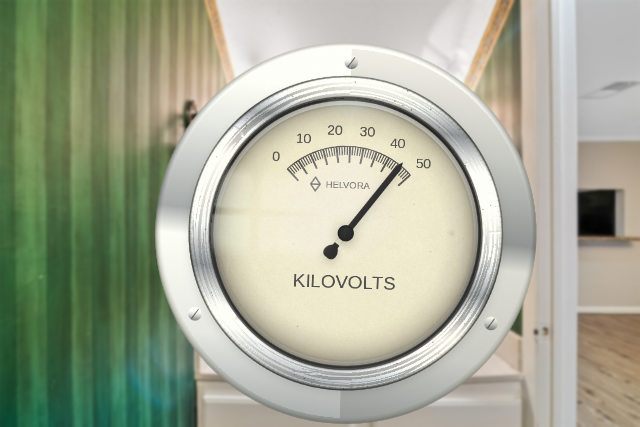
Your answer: 45 kV
